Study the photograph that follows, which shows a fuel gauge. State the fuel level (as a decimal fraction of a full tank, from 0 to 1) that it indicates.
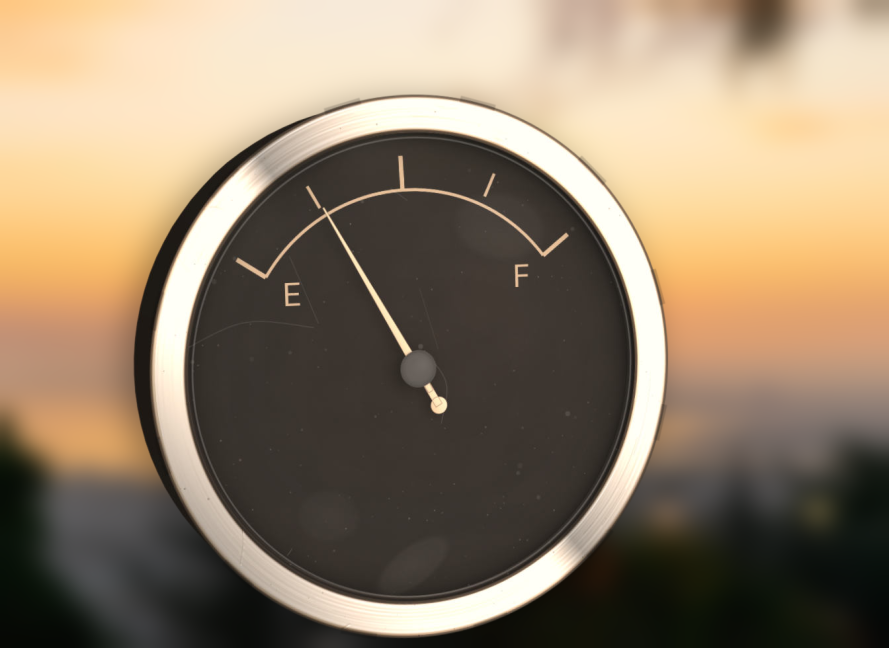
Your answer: 0.25
